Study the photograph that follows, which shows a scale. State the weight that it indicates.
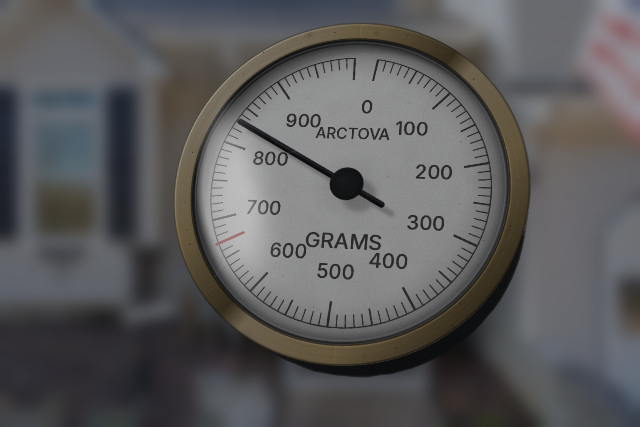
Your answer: 830 g
